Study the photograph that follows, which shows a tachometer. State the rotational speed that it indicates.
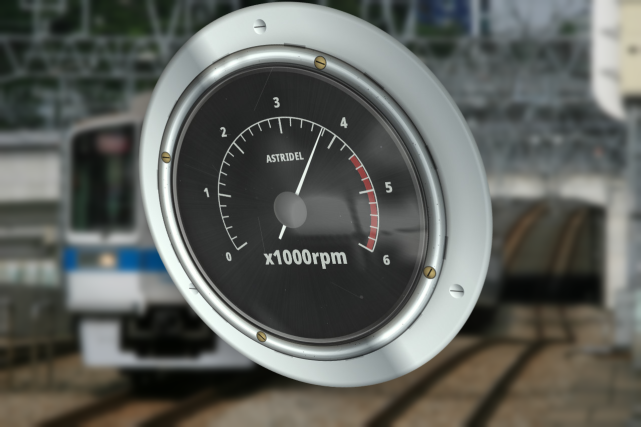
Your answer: 3800 rpm
